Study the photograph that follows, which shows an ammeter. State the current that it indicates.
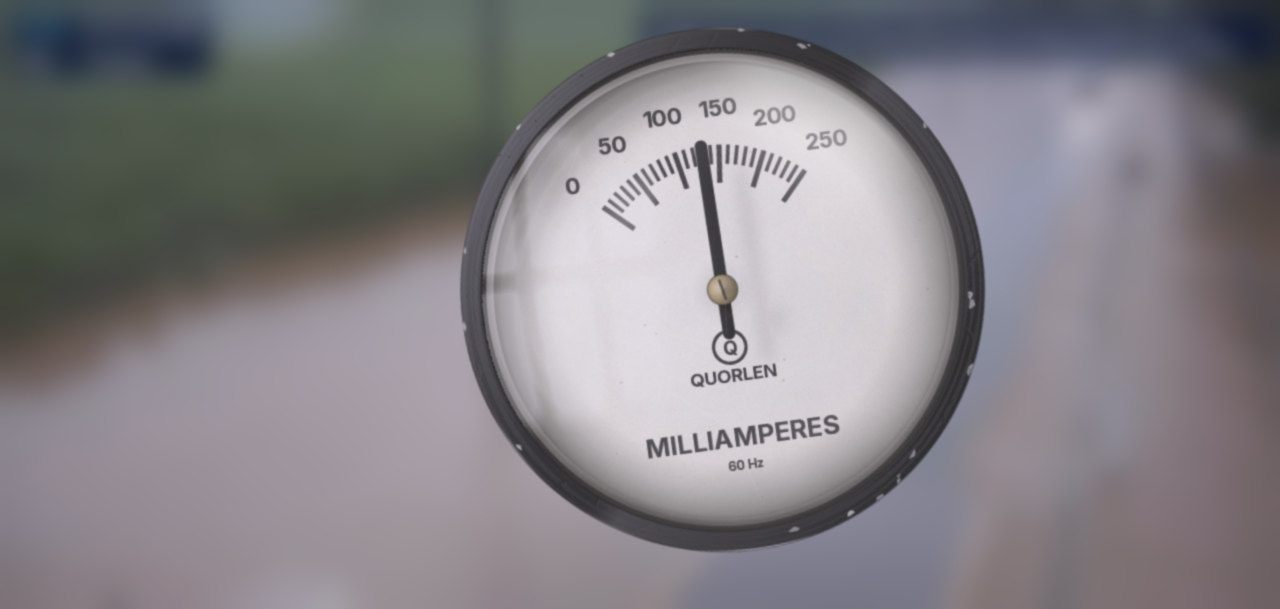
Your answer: 130 mA
